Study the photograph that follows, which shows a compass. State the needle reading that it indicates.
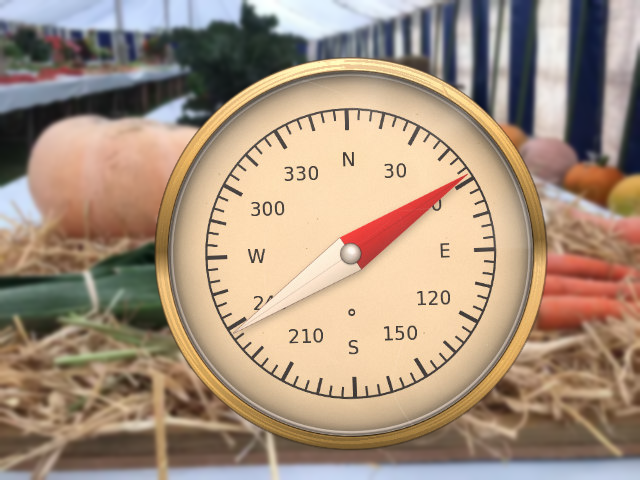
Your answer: 57.5 °
